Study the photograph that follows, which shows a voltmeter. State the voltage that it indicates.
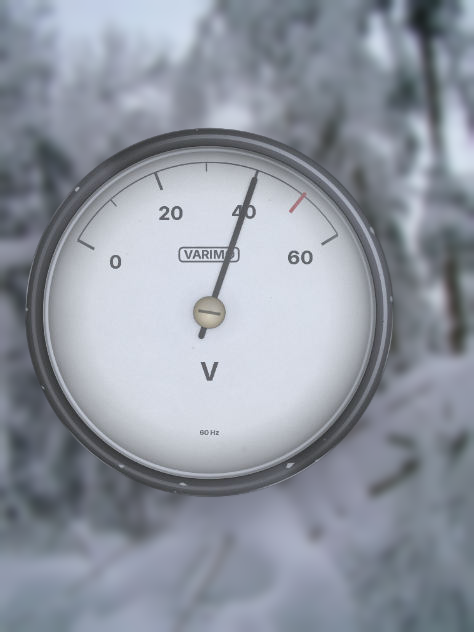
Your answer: 40 V
